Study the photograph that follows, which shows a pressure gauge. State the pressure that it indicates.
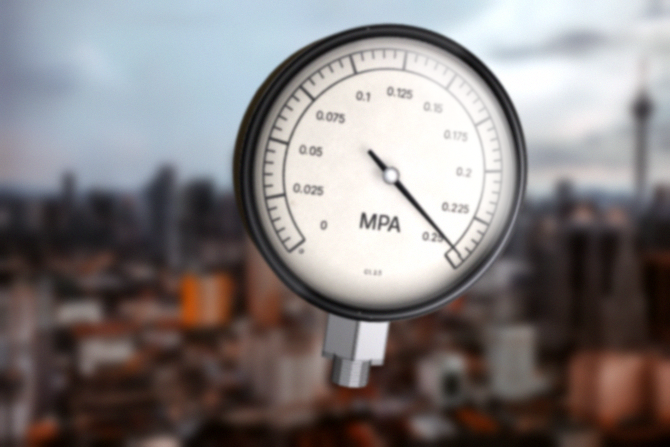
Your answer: 0.245 MPa
